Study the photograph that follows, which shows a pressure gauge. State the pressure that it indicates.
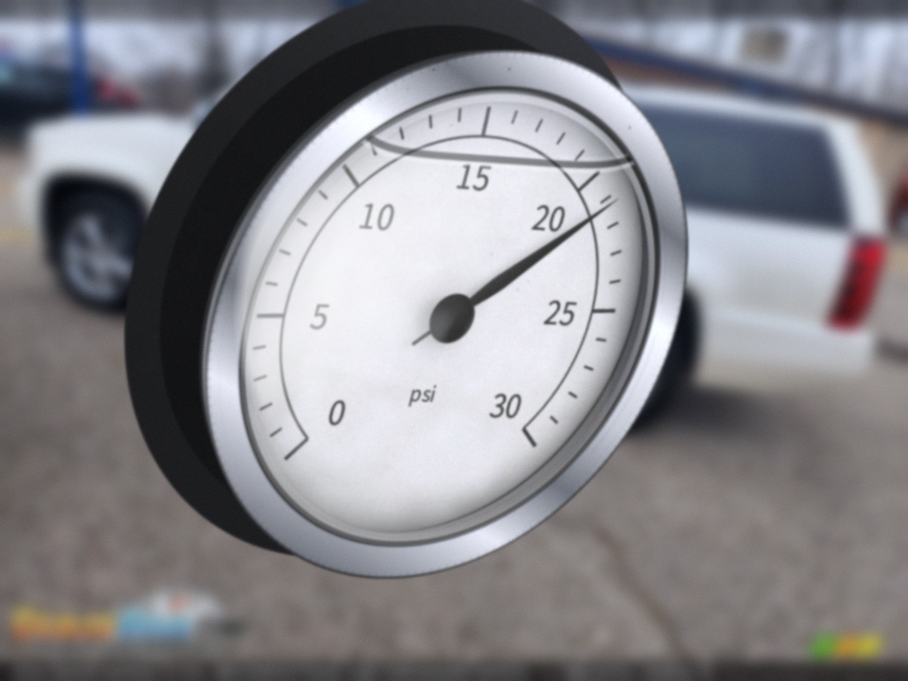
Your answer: 21 psi
